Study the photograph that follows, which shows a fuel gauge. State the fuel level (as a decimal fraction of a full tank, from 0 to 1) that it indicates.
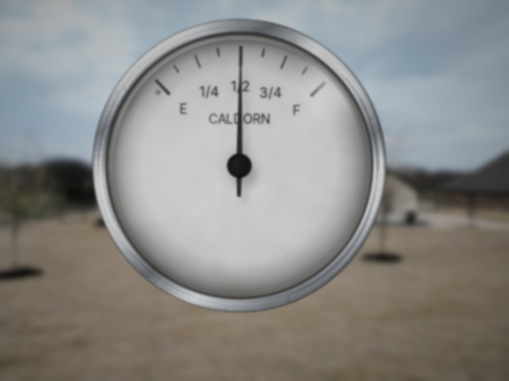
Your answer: 0.5
